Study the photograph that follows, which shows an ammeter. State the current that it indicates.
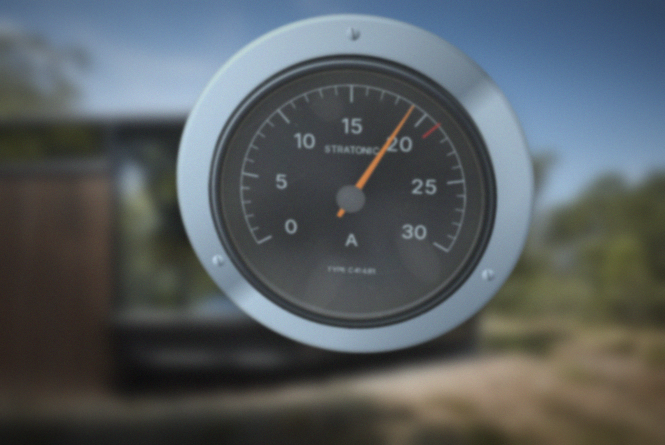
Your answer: 19 A
